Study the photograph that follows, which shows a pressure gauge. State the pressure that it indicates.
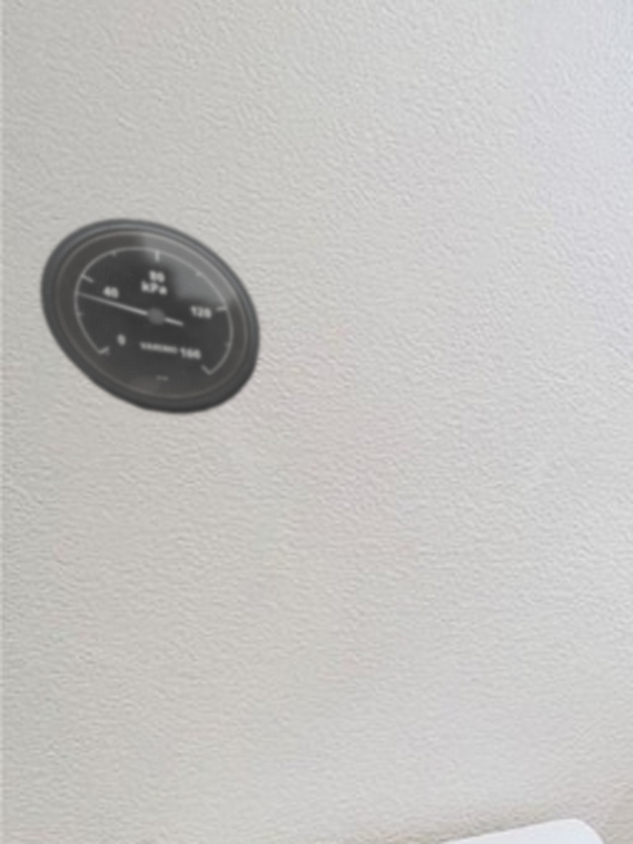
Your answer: 30 kPa
